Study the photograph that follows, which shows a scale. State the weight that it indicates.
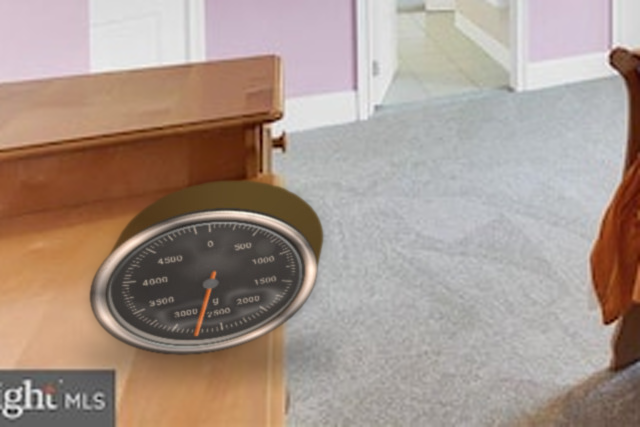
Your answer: 2750 g
